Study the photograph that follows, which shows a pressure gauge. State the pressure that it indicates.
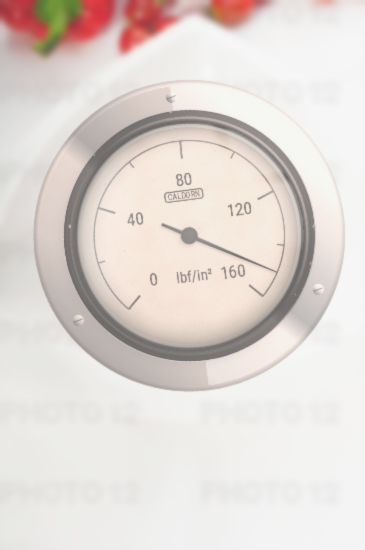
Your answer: 150 psi
